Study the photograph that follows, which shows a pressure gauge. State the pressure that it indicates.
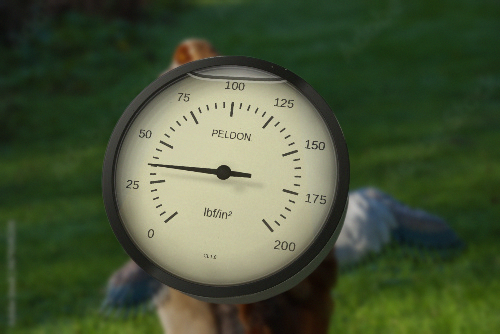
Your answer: 35 psi
